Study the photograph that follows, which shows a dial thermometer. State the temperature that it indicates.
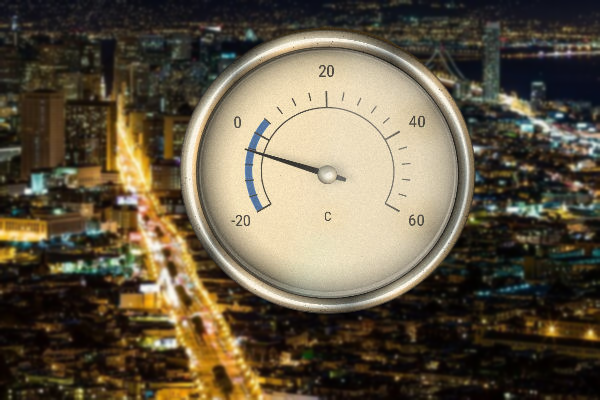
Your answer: -4 °C
